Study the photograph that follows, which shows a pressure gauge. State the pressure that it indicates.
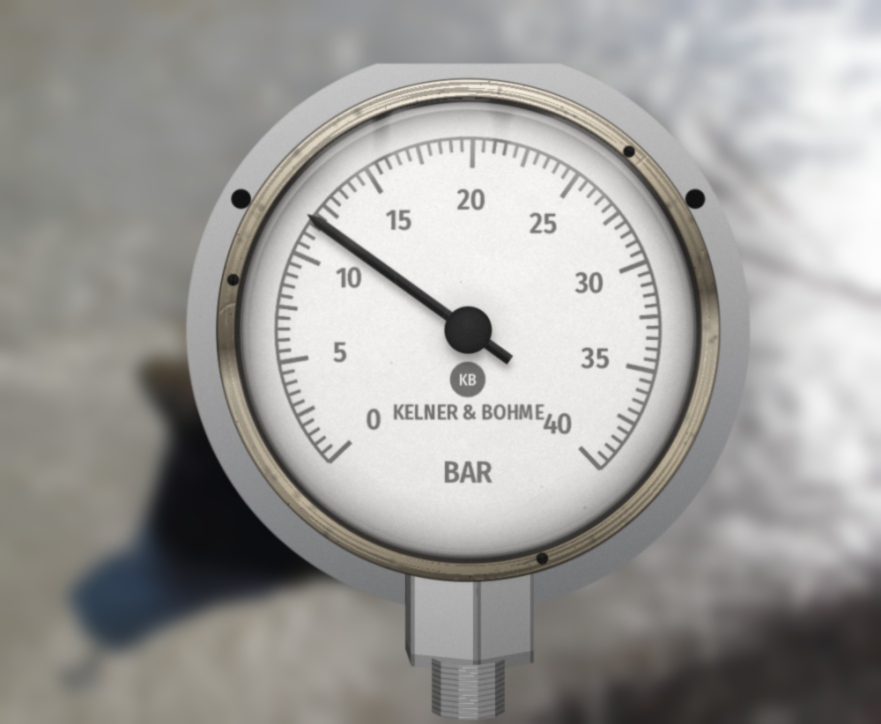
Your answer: 11.75 bar
